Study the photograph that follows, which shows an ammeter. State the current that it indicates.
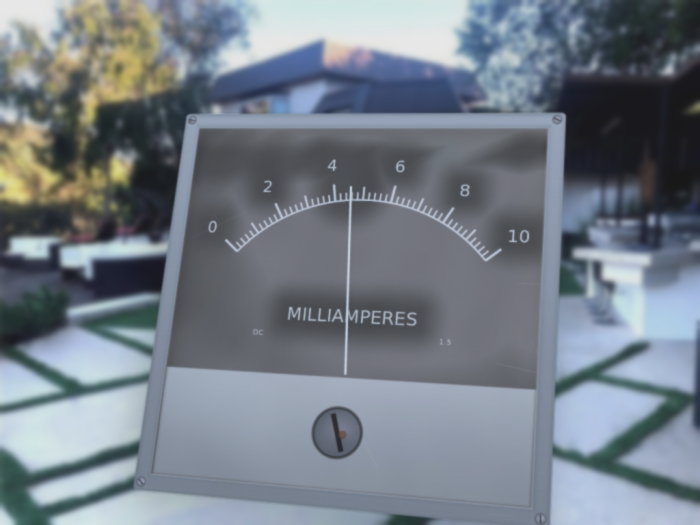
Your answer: 4.6 mA
